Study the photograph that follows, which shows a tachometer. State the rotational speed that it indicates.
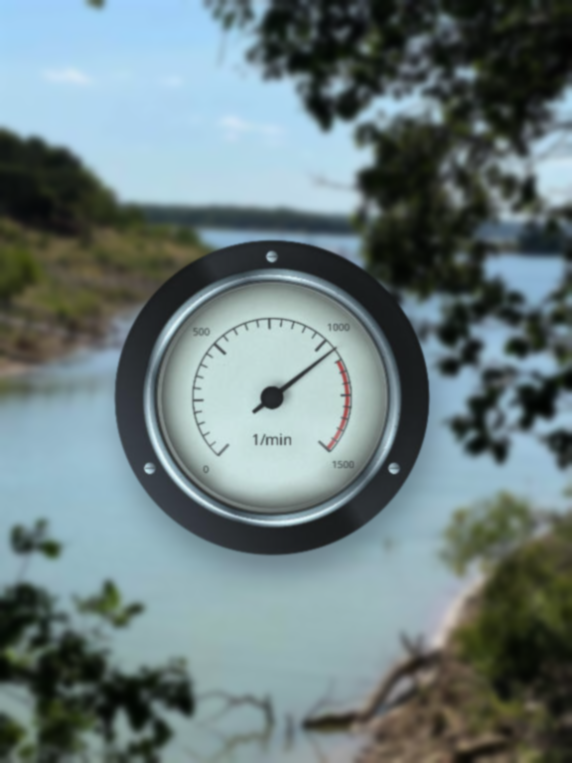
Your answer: 1050 rpm
